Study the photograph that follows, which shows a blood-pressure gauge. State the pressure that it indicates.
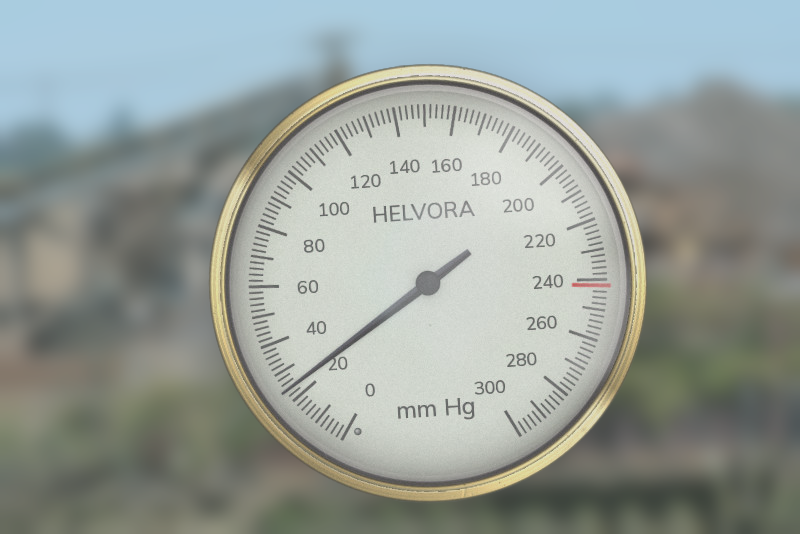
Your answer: 24 mmHg
